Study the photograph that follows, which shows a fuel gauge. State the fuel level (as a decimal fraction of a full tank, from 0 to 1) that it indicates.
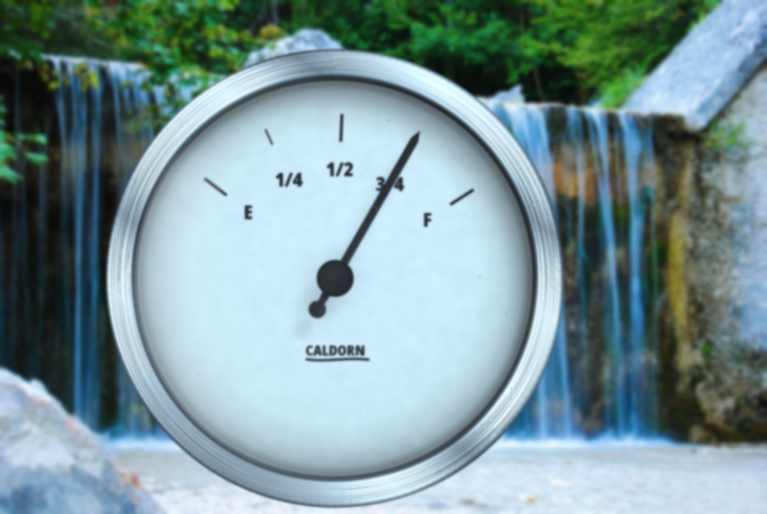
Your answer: 0.75
